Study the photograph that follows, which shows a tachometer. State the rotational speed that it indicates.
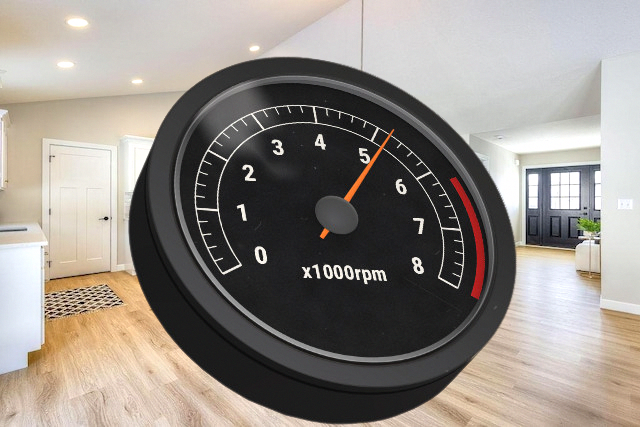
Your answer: 5200 rpm
